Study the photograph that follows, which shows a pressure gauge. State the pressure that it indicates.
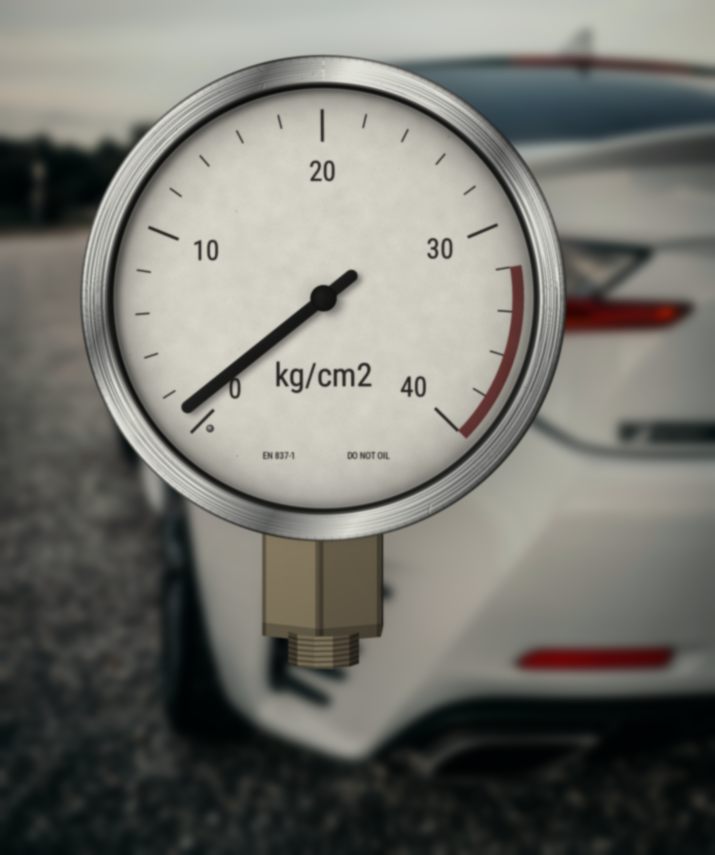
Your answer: 1 kg/cm²
